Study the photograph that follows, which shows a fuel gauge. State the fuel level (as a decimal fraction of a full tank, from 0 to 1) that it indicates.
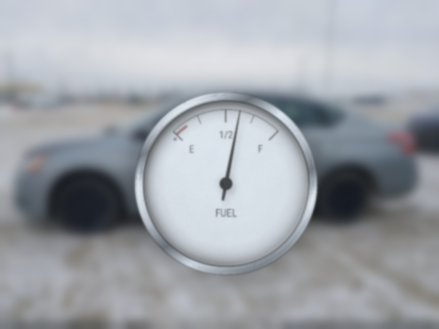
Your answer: 0.625
